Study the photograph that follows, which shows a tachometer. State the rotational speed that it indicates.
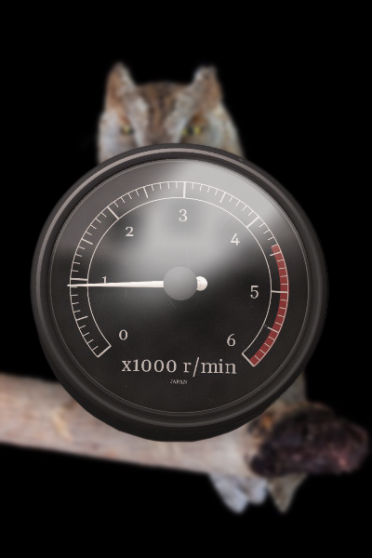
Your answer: 900 rpm
